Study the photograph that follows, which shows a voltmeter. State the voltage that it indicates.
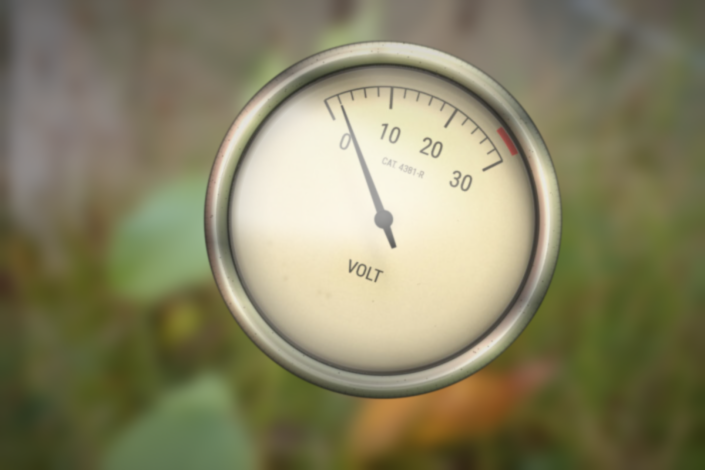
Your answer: 2 V
